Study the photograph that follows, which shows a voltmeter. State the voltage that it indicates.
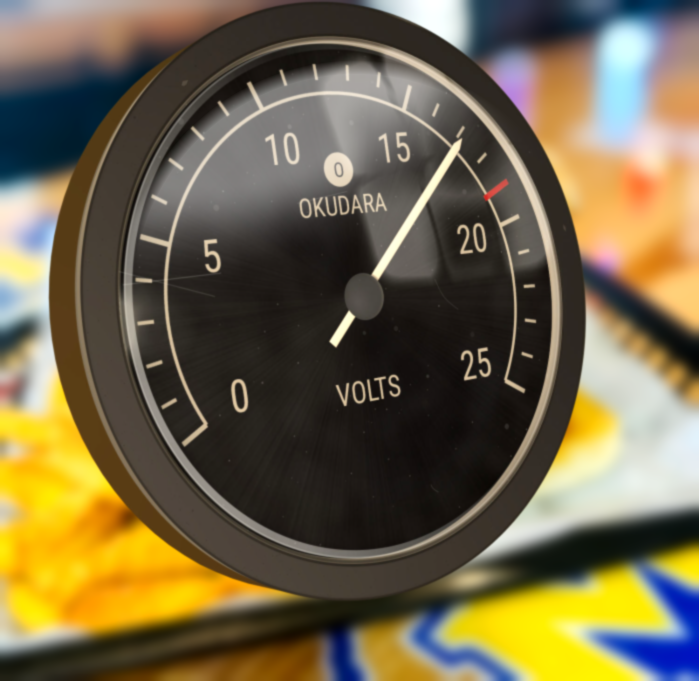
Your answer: 17 V
